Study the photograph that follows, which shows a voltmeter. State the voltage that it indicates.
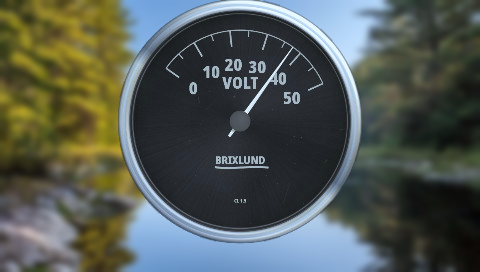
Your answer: 37.5 V
